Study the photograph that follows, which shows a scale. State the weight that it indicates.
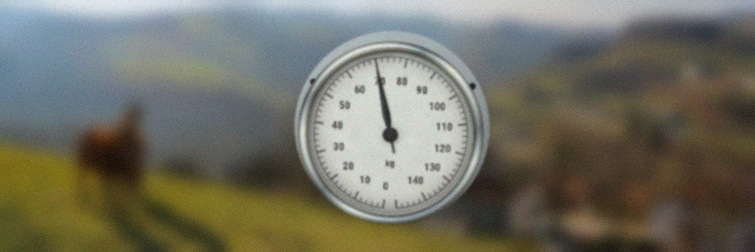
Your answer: 70 kg
